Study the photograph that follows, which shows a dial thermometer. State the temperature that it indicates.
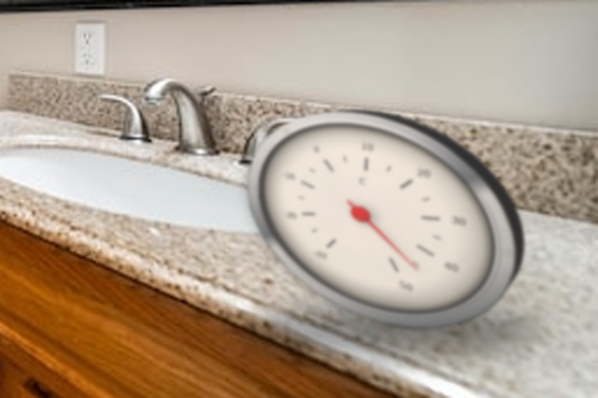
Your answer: 45 °C
